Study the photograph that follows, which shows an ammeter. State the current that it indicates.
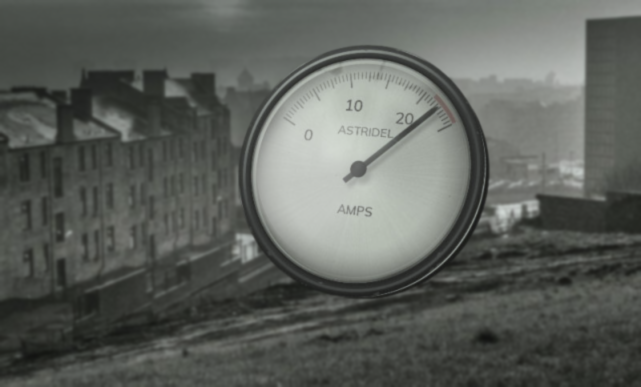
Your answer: 22.5 A
